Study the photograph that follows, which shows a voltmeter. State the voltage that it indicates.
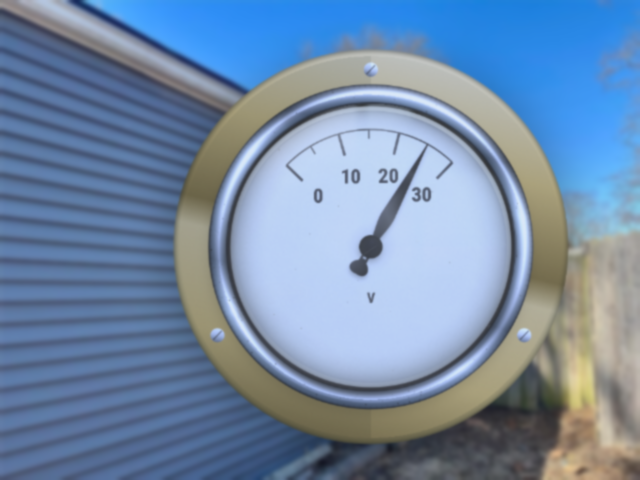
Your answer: 25 V
